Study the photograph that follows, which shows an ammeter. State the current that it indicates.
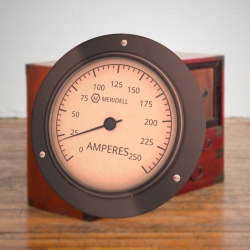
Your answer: 20 A
